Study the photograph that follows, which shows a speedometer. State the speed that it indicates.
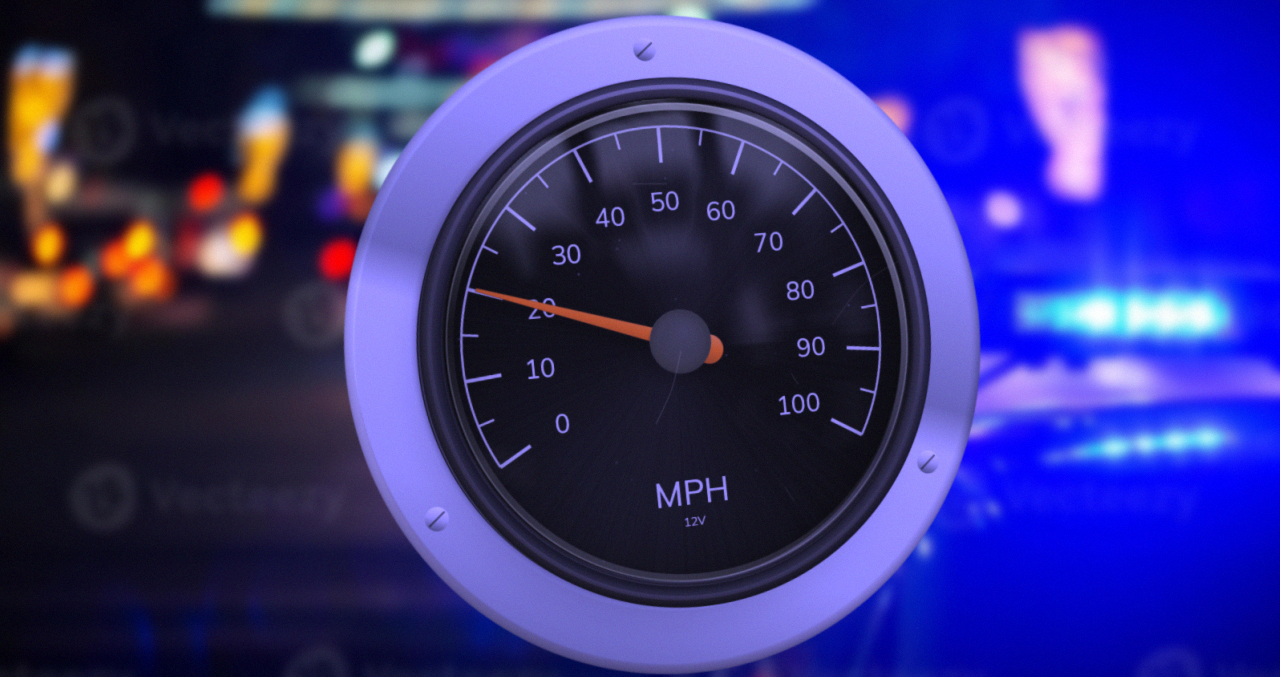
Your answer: 20 mph
